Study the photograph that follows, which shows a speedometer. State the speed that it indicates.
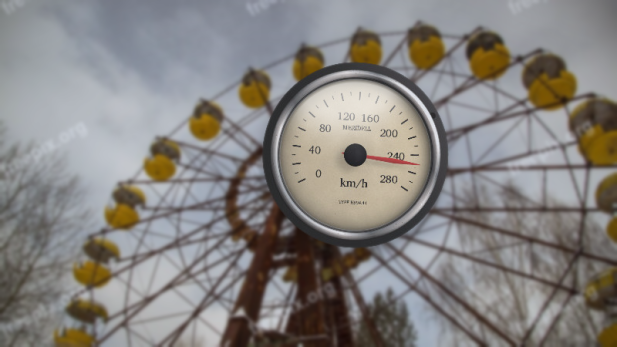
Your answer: 250 km/h
